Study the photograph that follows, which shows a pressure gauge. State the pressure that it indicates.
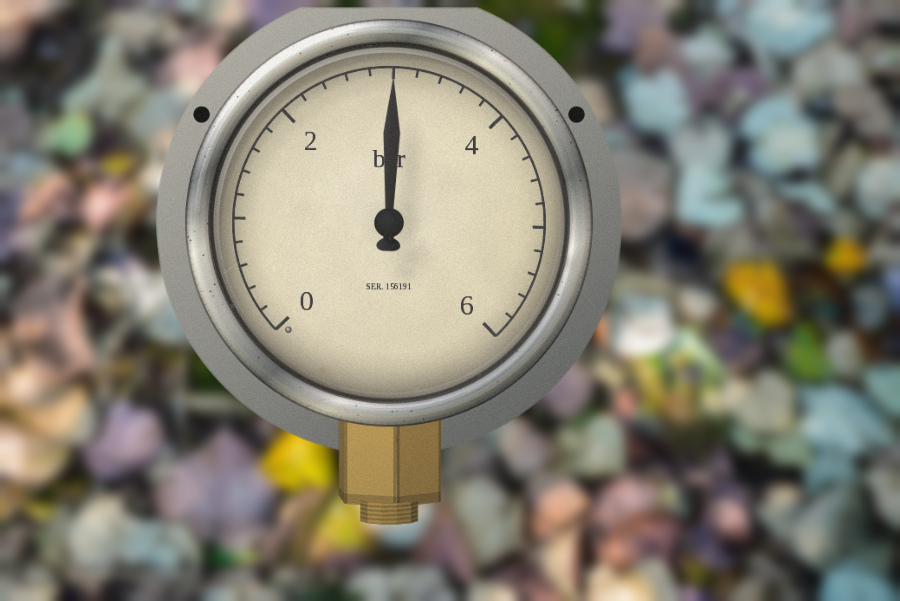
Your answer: 3 bar
